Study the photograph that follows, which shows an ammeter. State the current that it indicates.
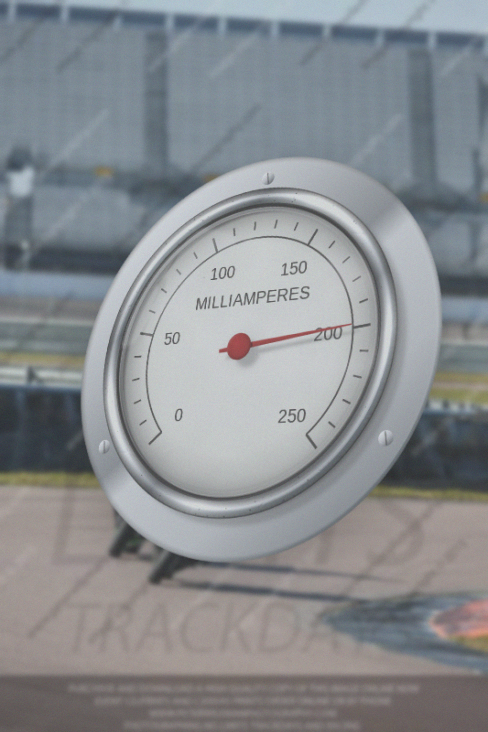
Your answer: 200 mA
